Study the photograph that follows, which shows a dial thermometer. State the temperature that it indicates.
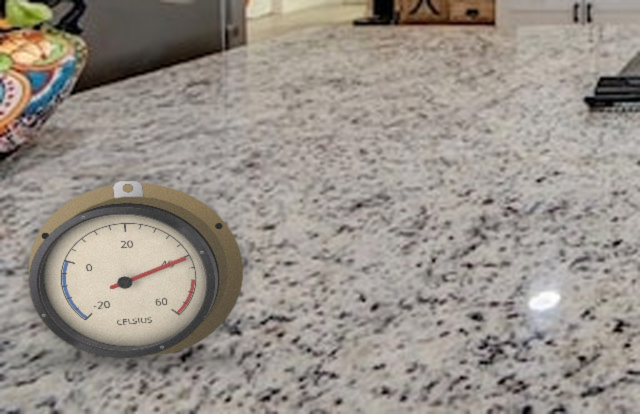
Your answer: 40 °C
